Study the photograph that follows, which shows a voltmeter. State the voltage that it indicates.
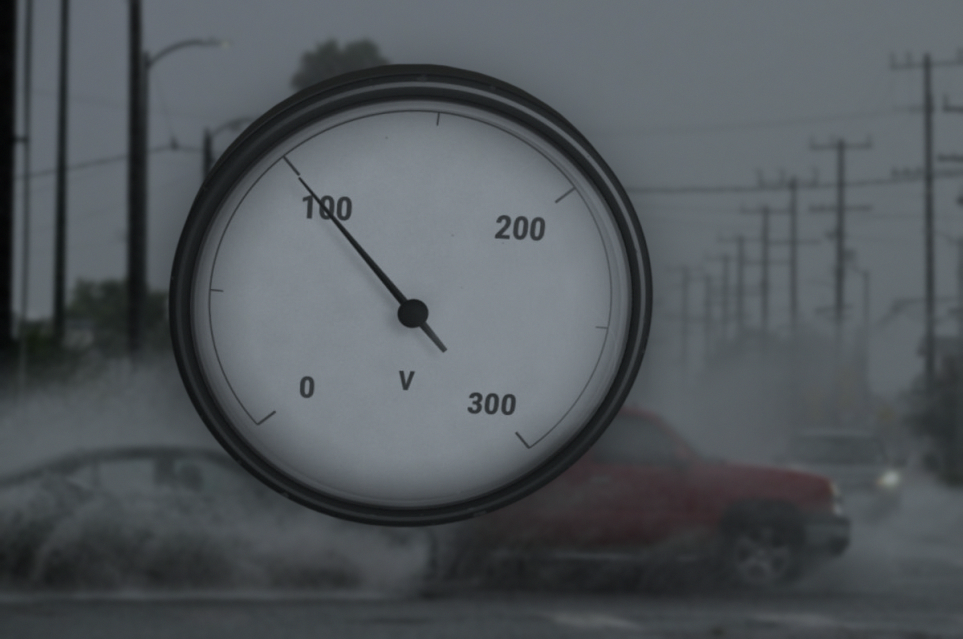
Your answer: 100 V
